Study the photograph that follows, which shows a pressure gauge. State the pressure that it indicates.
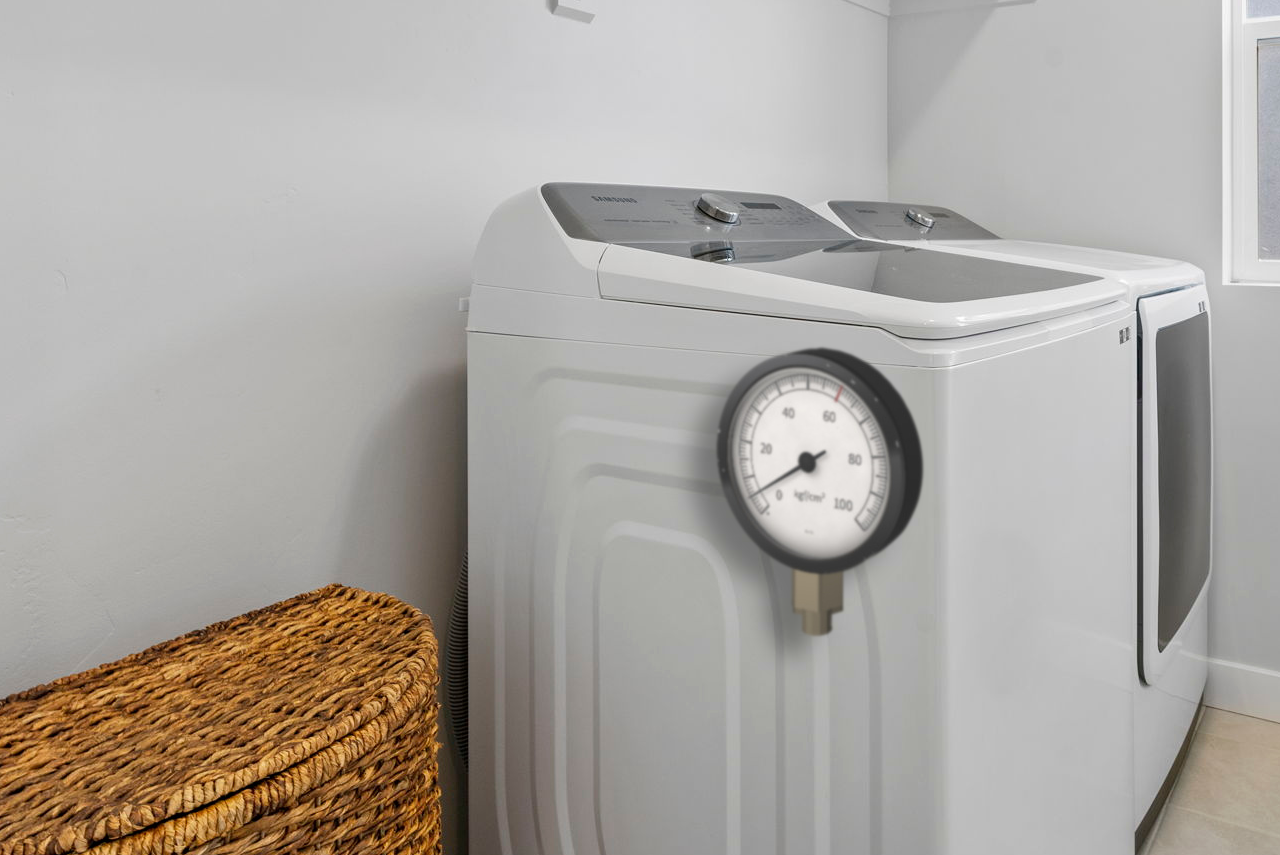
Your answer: 5 kg/cm²
